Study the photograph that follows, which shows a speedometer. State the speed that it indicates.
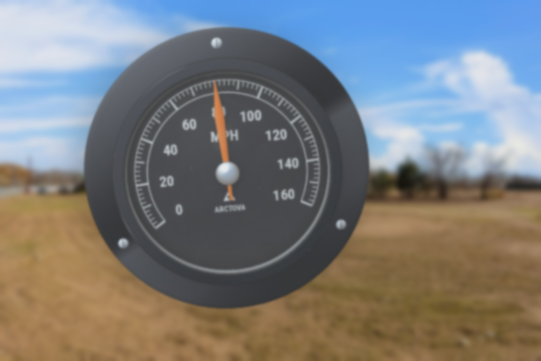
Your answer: 80 mph
